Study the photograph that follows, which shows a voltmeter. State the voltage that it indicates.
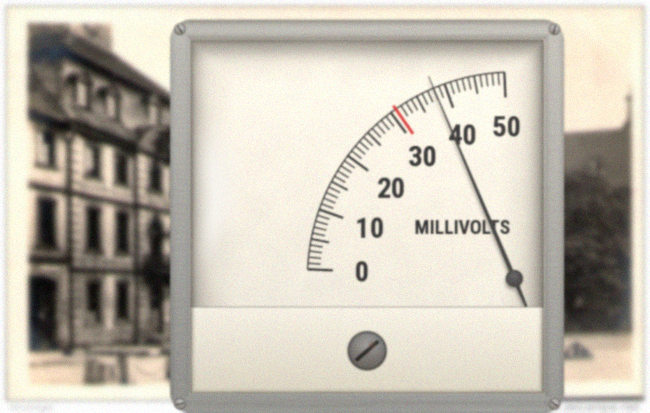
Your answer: 38 mV
